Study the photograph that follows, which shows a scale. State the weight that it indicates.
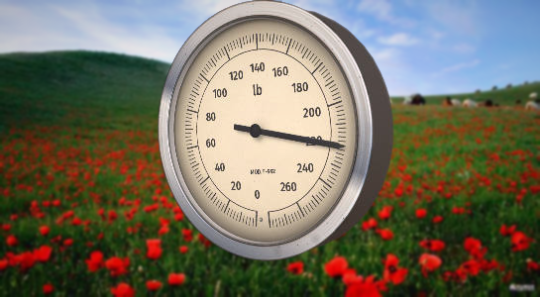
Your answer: 220 lb
